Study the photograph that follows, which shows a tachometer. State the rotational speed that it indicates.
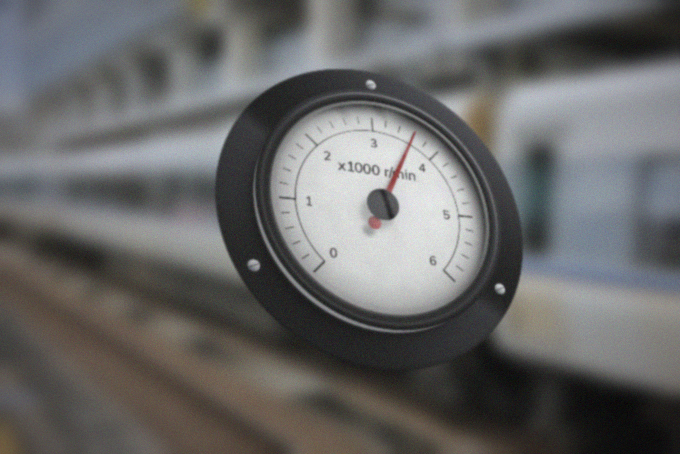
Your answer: 3600 rpm
